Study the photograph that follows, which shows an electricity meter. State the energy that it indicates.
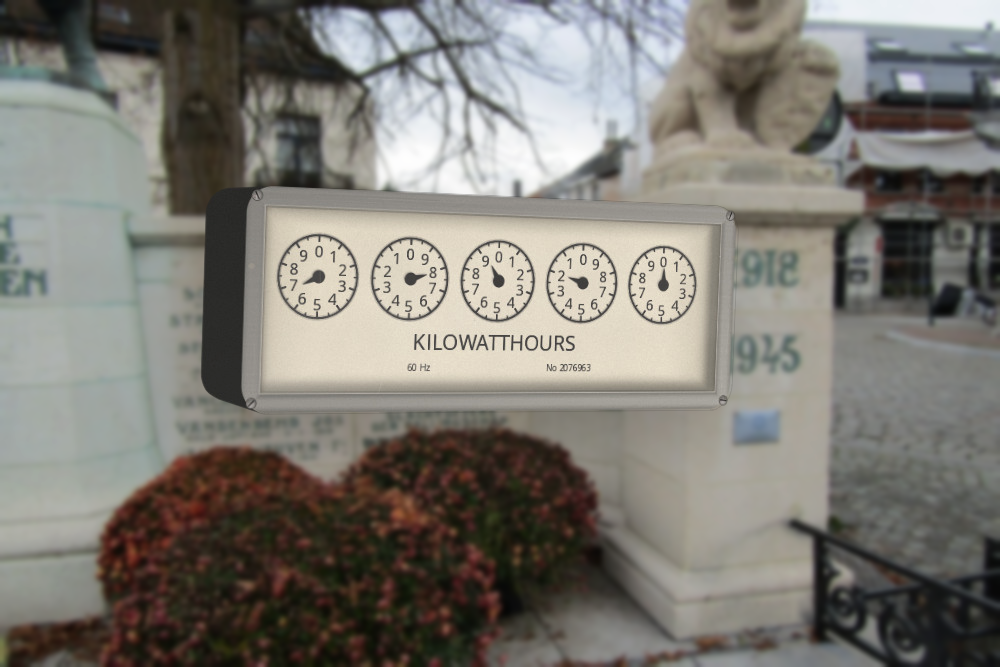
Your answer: 67920 kWh
